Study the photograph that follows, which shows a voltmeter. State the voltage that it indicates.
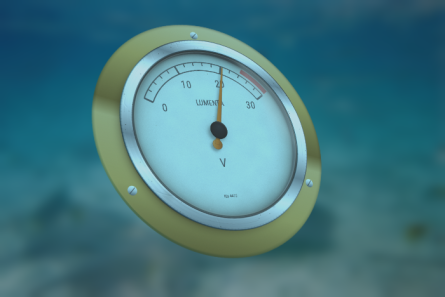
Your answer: 20 V
